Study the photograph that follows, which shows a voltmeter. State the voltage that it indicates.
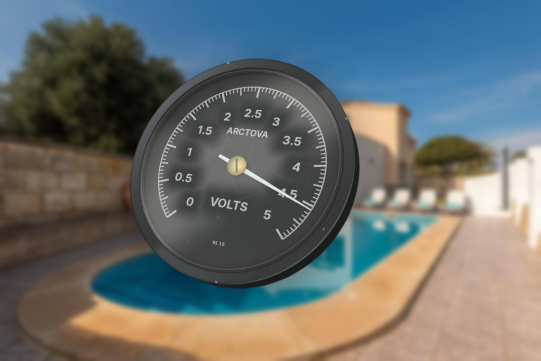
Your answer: 4.55 V
